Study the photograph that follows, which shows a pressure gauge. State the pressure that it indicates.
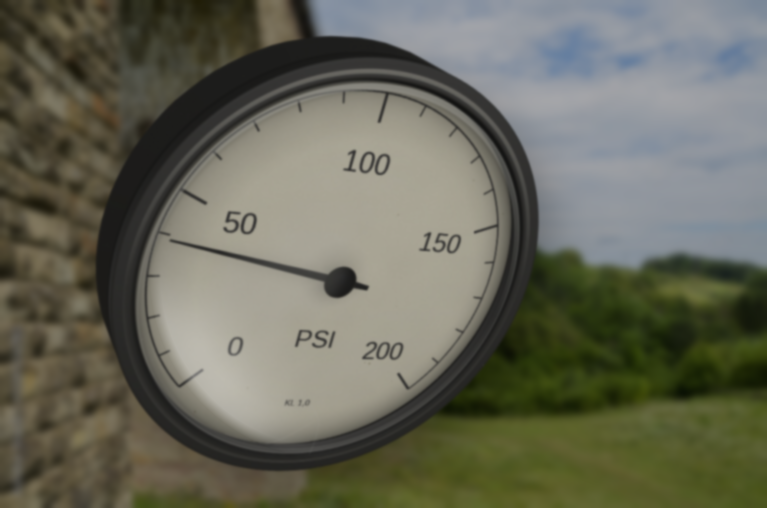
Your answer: 40 psi
